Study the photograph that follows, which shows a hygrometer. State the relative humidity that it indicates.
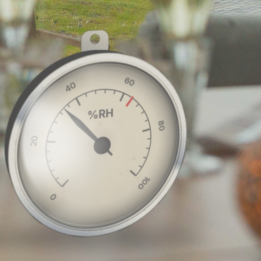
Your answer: 34 %
